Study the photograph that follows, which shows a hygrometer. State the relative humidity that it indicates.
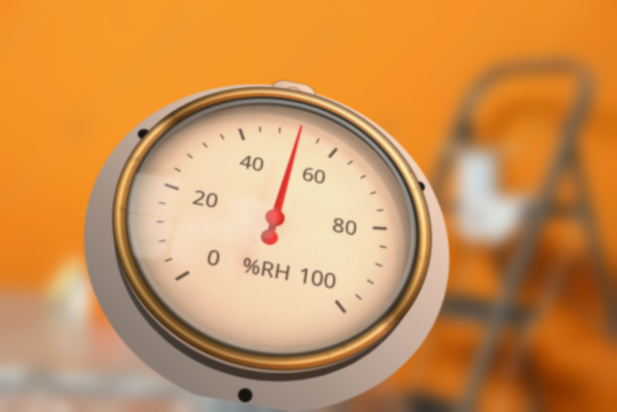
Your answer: 52 %
